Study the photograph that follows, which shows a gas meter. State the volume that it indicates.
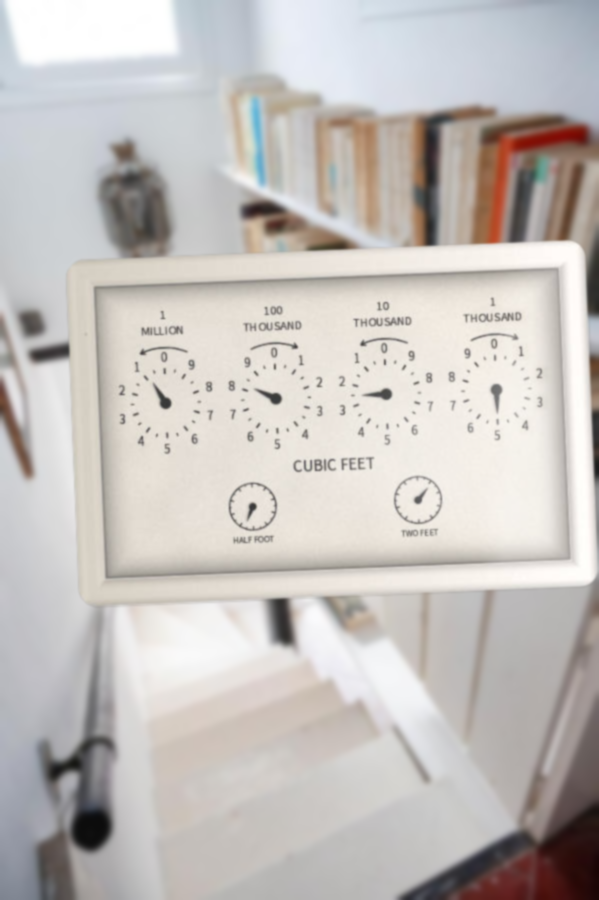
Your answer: 82500 ft³
